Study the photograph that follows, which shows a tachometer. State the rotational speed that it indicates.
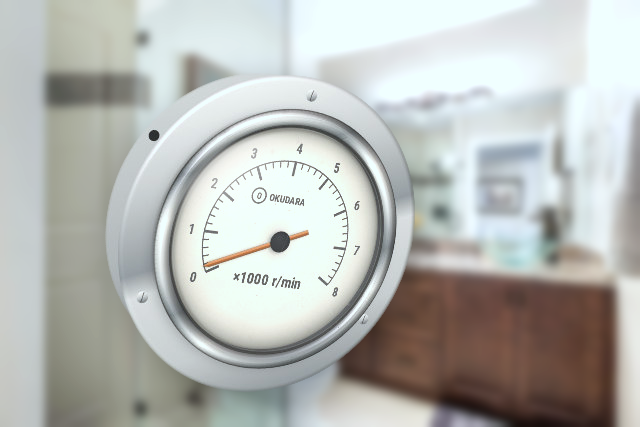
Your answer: 200 rpm
